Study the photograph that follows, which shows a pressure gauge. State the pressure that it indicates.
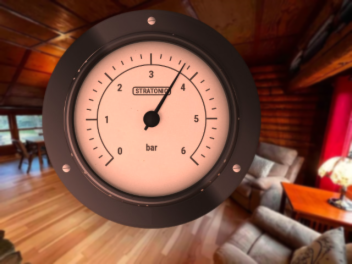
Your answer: 3.7 bar
